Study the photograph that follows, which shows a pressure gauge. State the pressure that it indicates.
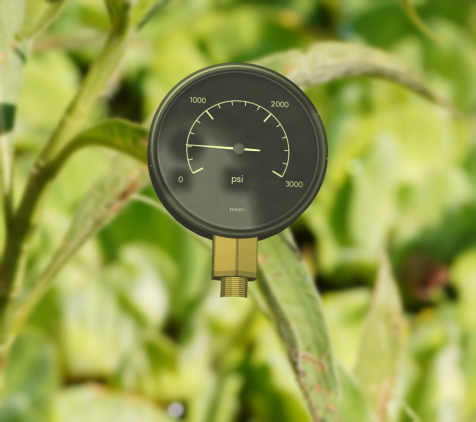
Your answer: 400 psi
